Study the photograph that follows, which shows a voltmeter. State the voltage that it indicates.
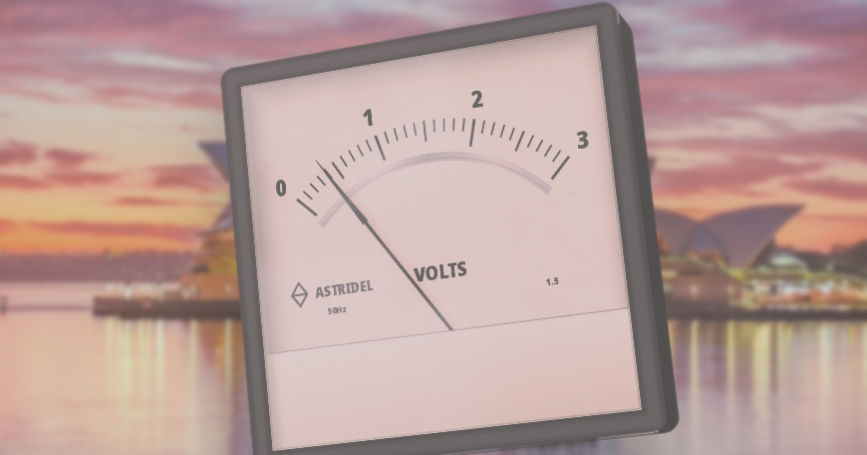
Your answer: 0.4 V
